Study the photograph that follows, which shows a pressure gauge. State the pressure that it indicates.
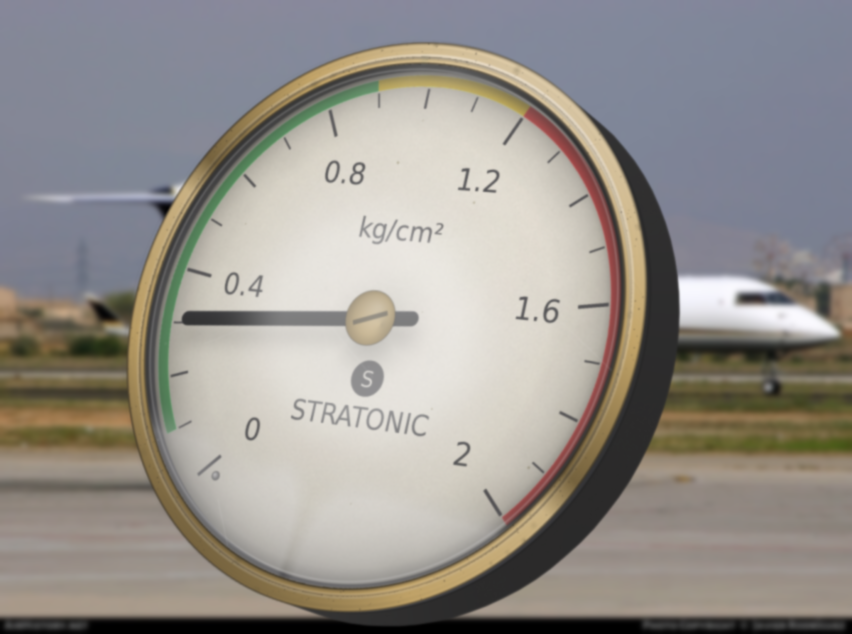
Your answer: 0.3 kg/cm²
